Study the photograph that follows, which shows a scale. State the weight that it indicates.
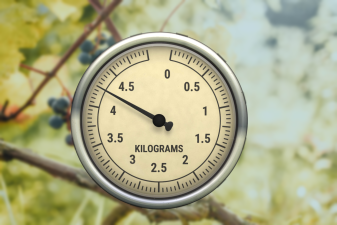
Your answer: 4.25 kg
